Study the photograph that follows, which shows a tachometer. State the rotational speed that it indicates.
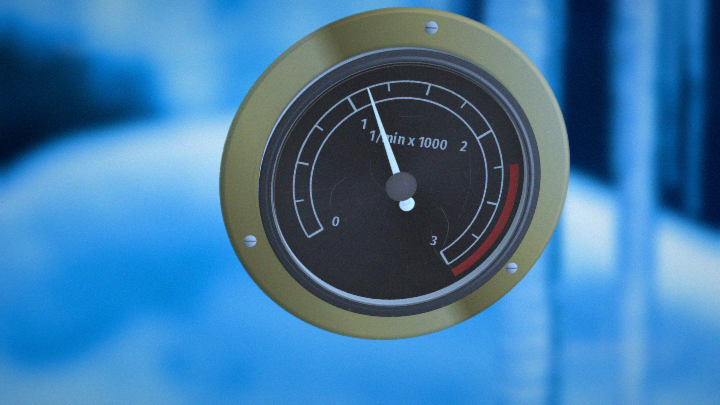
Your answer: 1125 rpm
